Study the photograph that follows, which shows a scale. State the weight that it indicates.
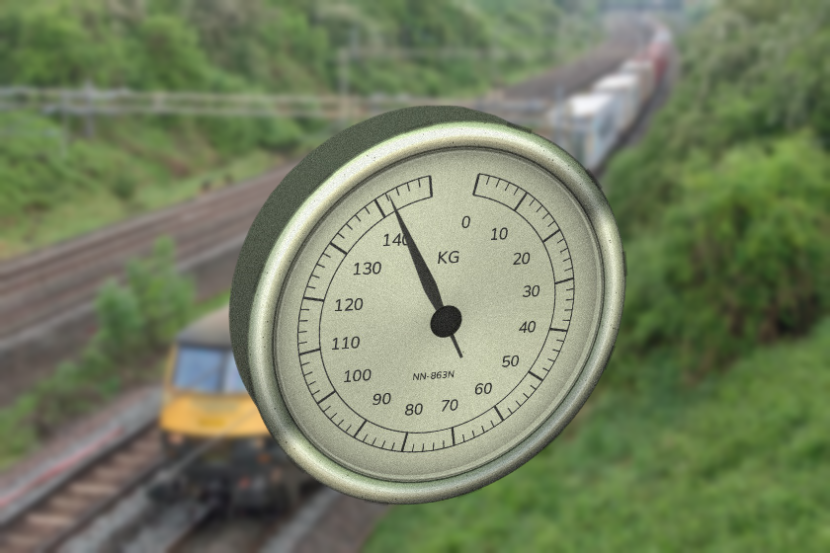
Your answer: 142 kg
